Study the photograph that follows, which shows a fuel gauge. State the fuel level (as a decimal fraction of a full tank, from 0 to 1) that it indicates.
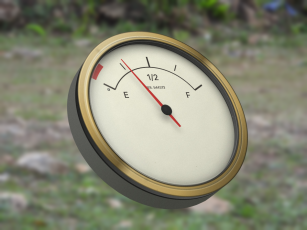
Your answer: 0.25
